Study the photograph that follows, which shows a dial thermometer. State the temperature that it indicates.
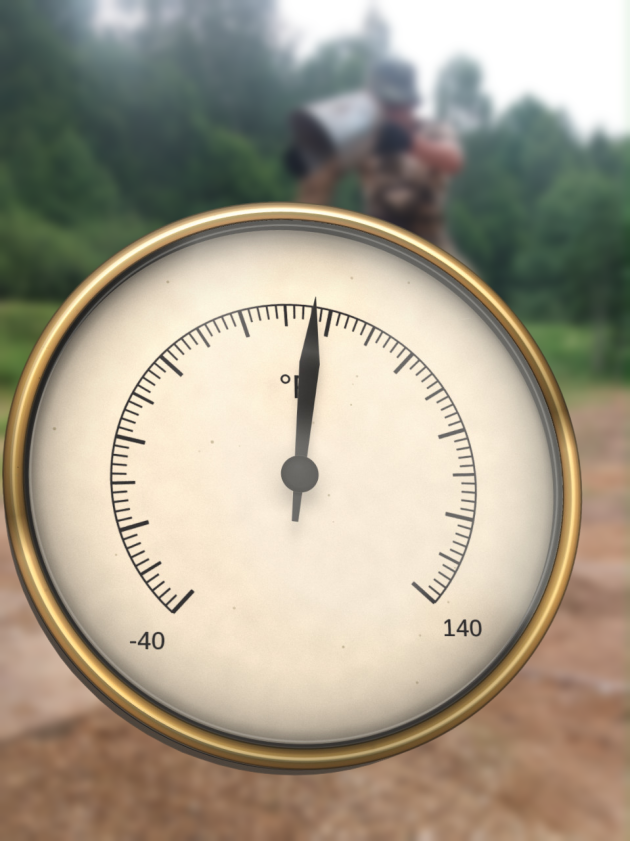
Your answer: 56 °F
